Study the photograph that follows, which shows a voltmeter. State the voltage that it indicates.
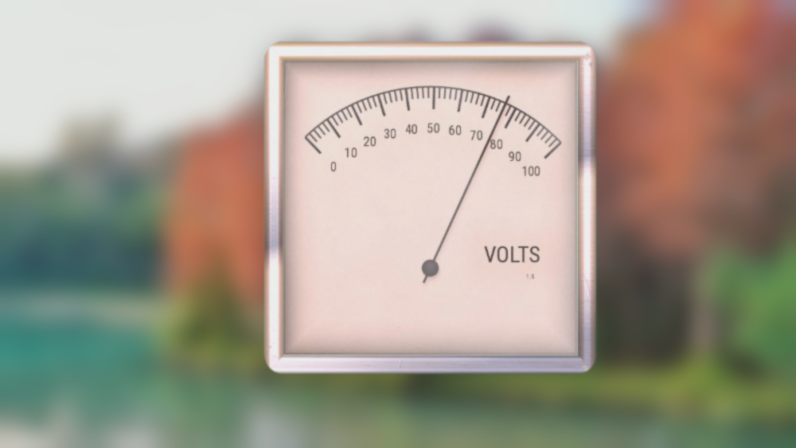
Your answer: 76 V
